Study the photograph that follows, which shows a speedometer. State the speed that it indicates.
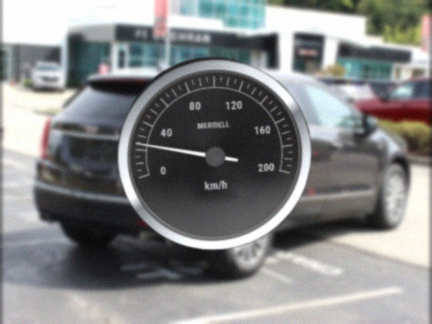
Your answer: 25 km/h
